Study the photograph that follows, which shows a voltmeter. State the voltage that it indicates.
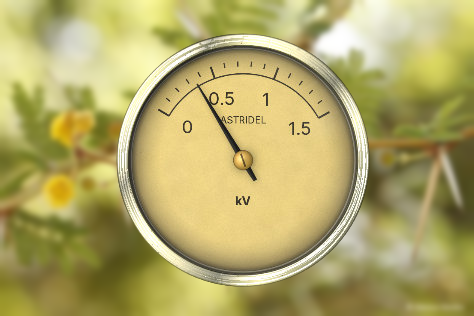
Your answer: 0.35 kV
